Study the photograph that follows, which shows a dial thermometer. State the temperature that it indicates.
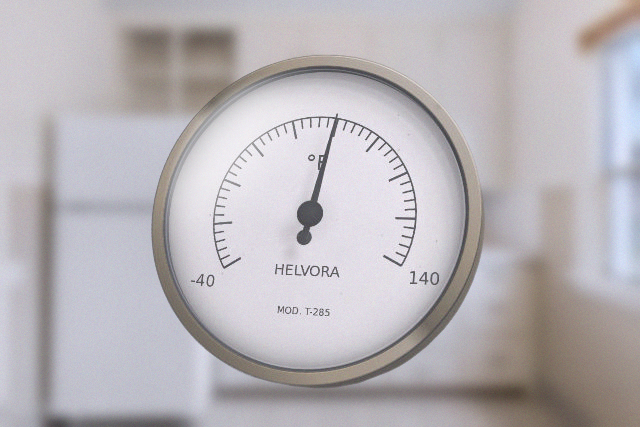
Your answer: 60 °F
